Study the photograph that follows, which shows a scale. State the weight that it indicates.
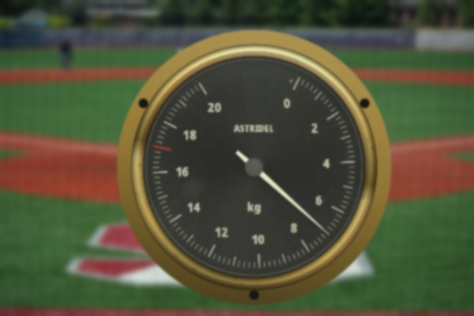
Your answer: 7 kg
